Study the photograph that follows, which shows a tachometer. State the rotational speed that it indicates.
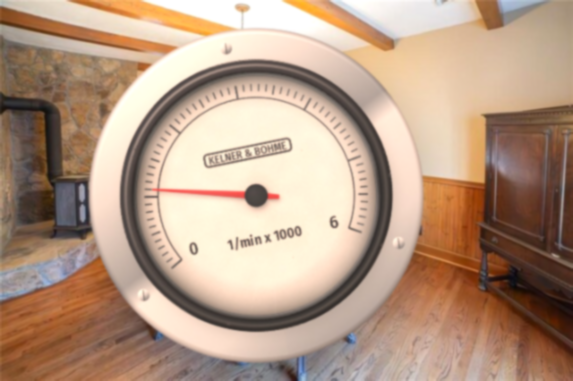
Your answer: 1100 rpm
